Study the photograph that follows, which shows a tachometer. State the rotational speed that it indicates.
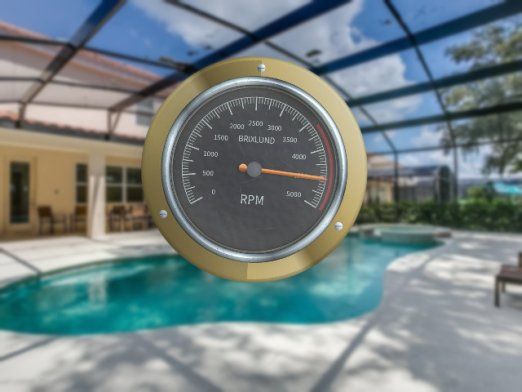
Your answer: 4500 rpm
